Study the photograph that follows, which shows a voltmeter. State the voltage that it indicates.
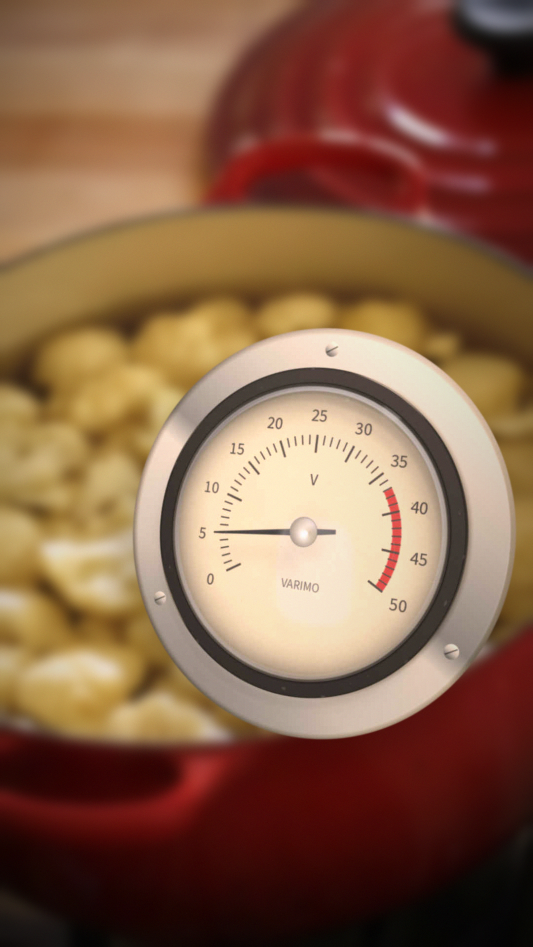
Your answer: 5 V
